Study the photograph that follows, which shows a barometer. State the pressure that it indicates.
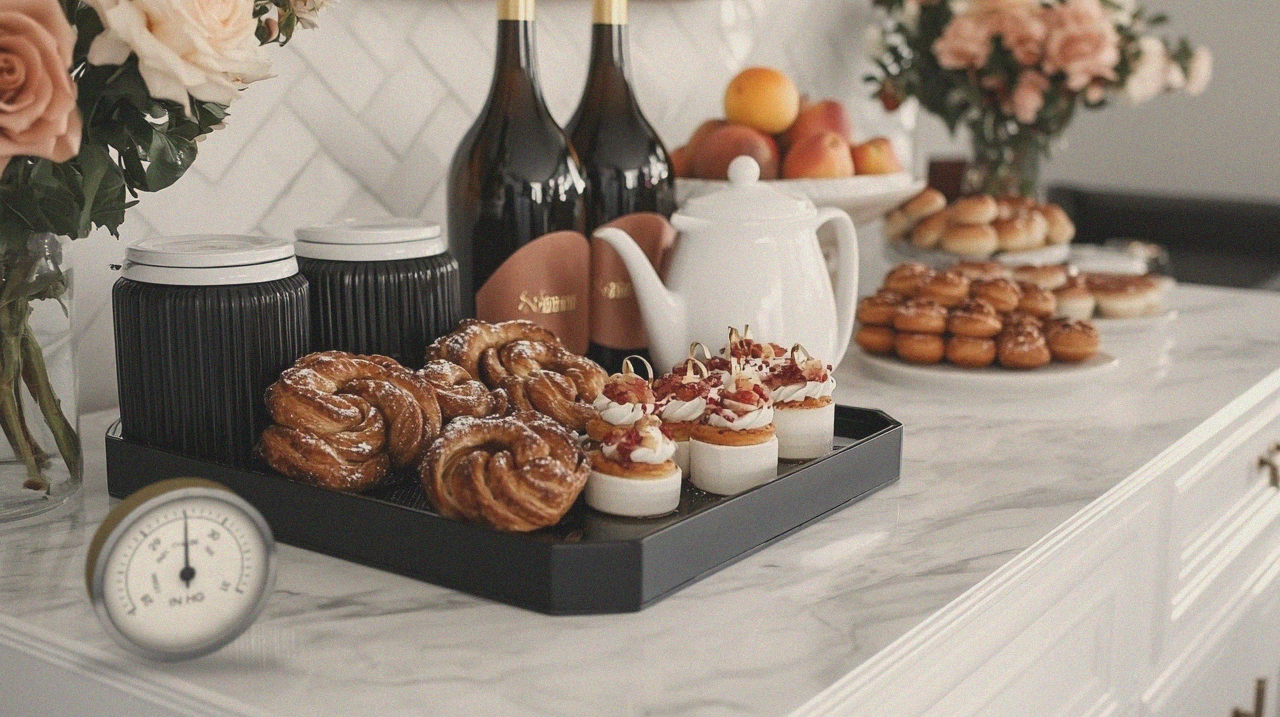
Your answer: 29.5 inHg
